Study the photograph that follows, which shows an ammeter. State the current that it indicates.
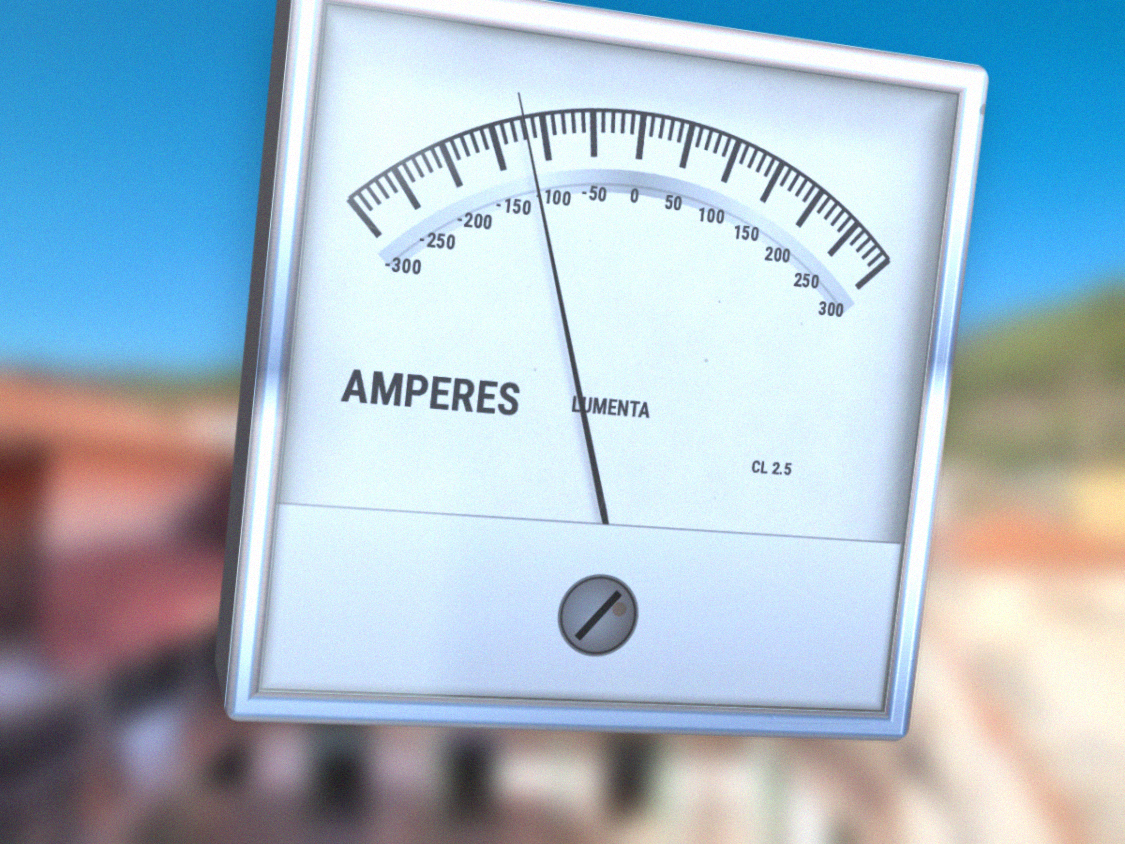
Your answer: -120 A
